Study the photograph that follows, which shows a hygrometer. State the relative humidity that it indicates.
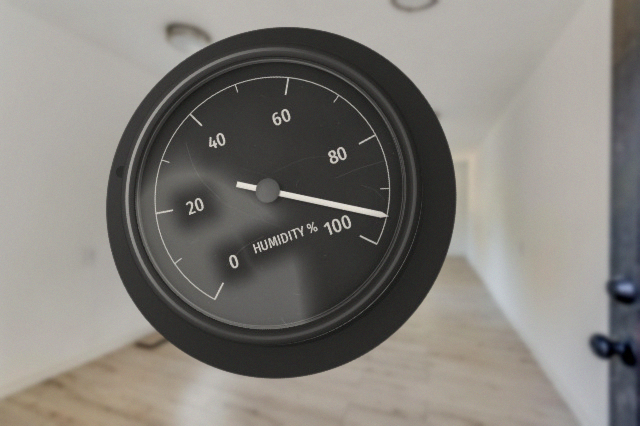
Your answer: 95 %
